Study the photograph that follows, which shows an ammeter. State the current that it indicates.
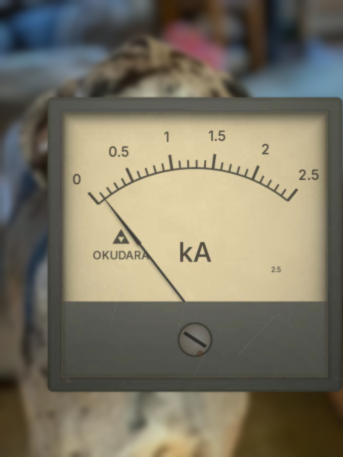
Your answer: 0.1 kA
